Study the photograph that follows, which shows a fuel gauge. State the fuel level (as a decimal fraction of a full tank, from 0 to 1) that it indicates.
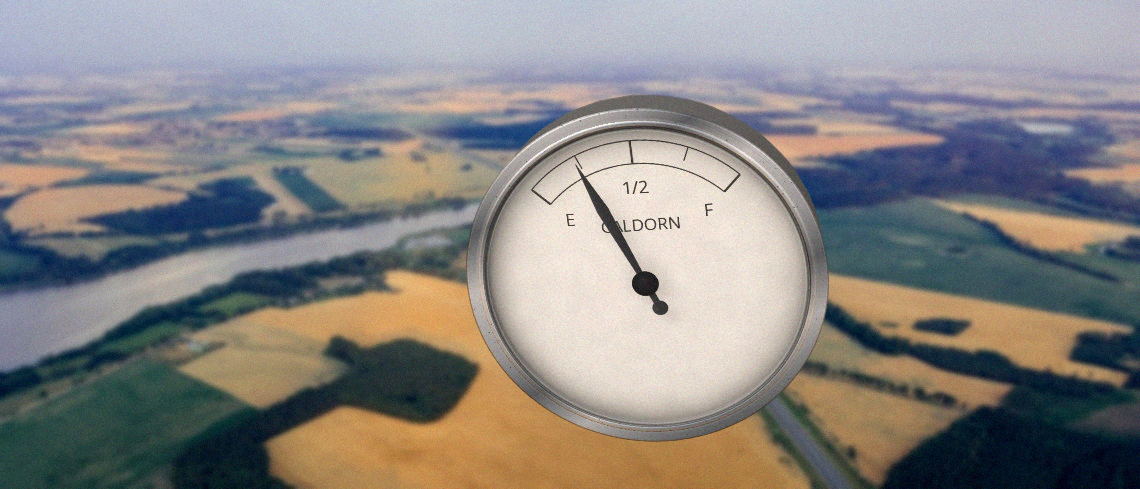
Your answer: 0.25
